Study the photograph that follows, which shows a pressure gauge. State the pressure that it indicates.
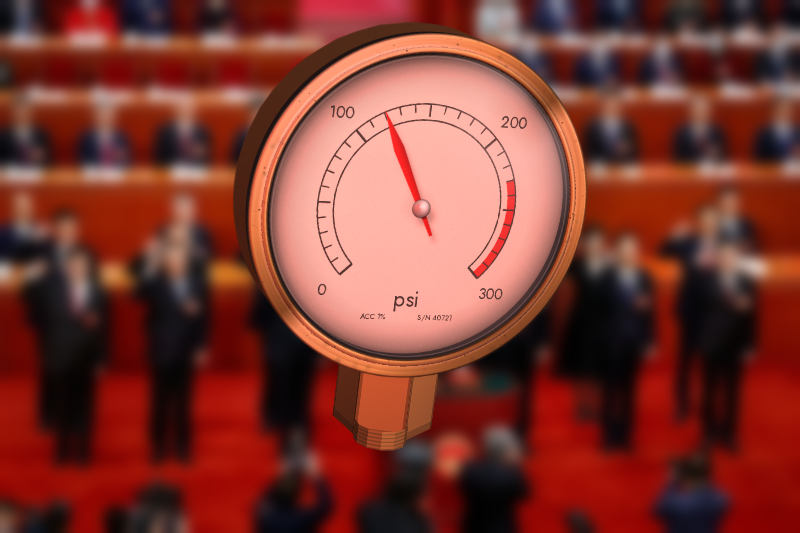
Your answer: 120 psi
